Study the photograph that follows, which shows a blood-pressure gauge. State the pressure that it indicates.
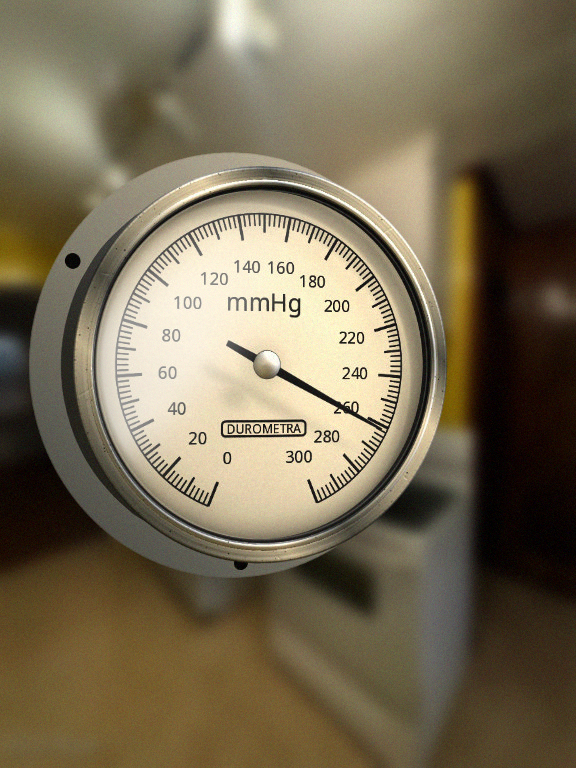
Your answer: 262 mmHg
